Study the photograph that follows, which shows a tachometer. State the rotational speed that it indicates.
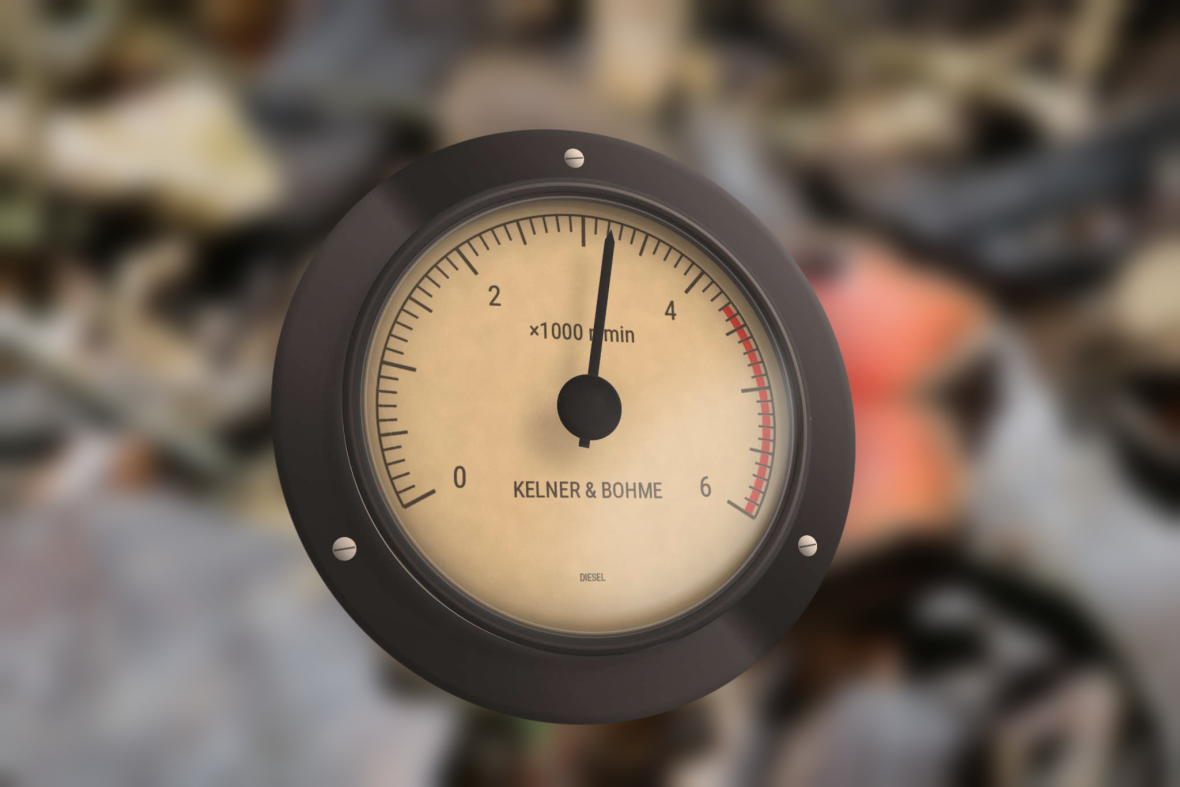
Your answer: 3200 rpm
